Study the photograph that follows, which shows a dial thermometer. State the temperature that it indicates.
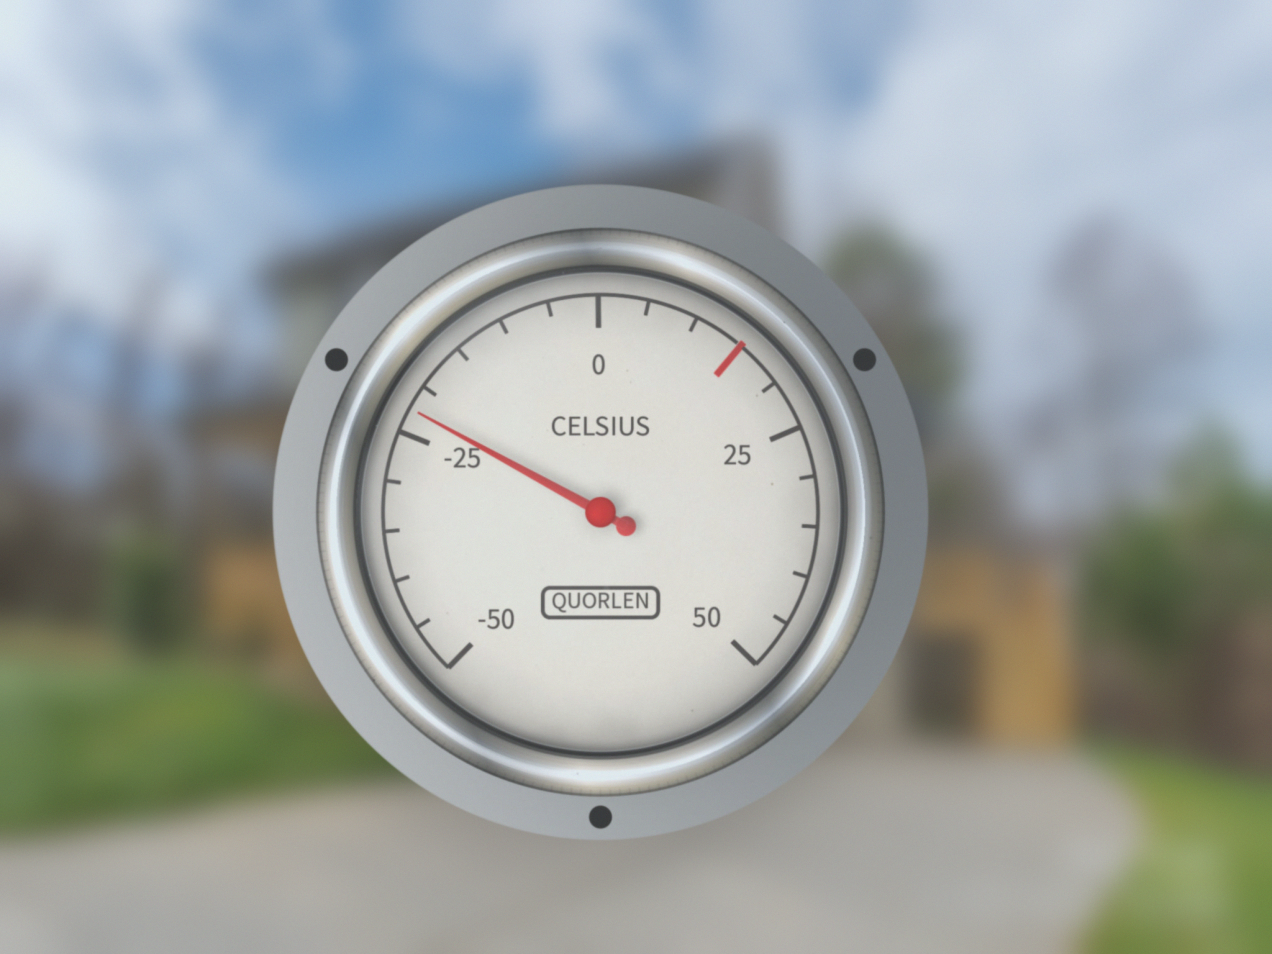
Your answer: -22.5 °C
